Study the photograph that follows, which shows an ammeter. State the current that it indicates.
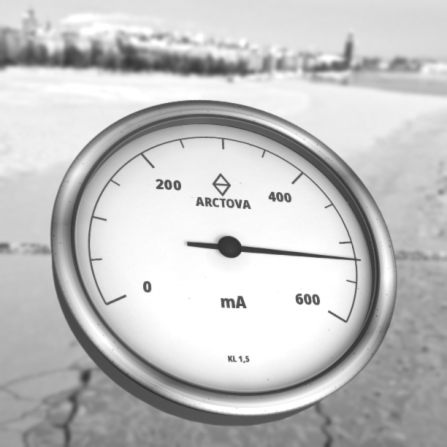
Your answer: 525 mA
